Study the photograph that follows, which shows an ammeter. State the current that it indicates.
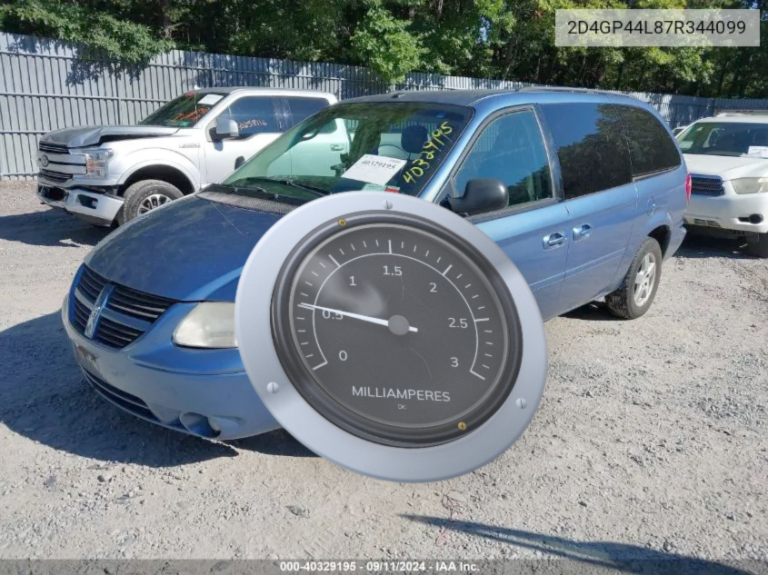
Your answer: 0.5 mA
